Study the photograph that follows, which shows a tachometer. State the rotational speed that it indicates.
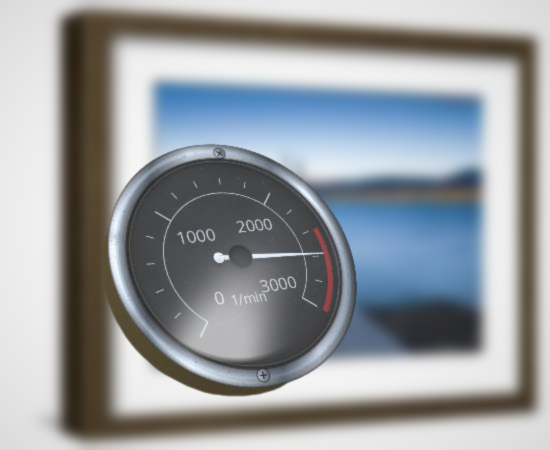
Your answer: 2600 rpm
